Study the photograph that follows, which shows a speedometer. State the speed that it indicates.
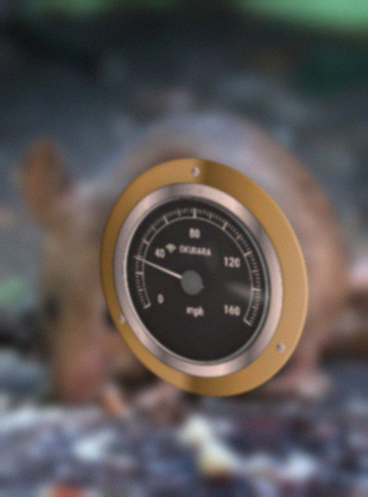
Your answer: 30 mph
